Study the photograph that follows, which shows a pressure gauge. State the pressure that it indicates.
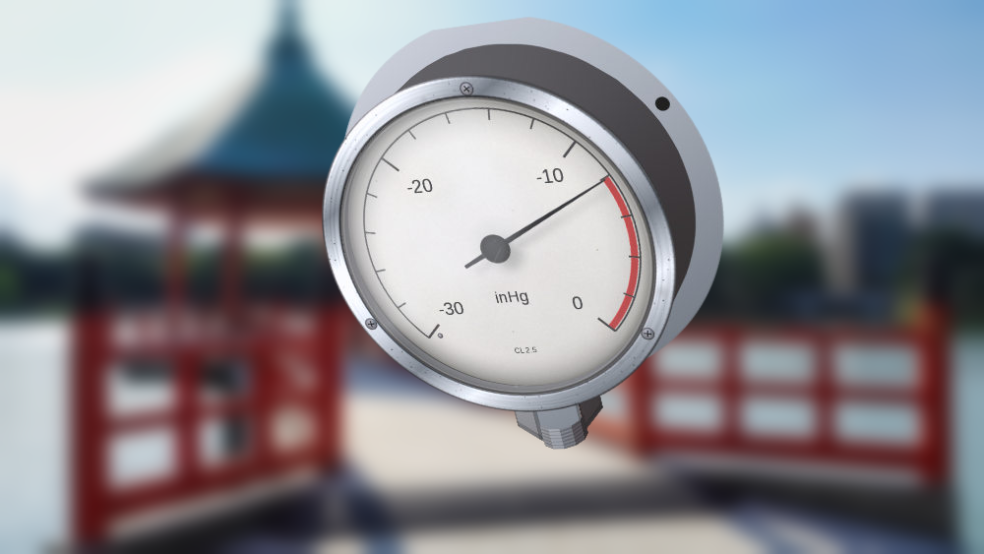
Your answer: -8 inHg
